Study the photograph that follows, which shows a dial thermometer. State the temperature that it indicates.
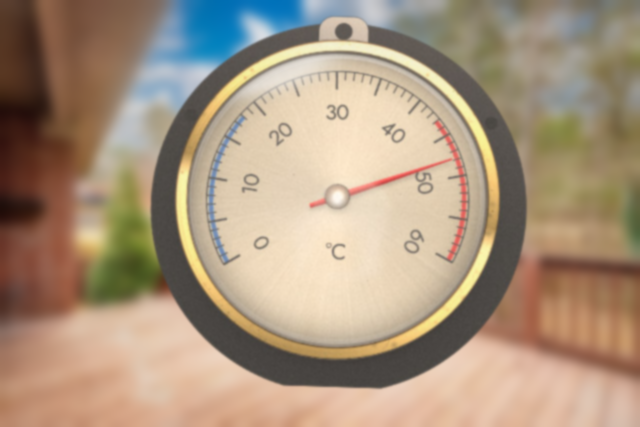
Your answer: 48 °C
